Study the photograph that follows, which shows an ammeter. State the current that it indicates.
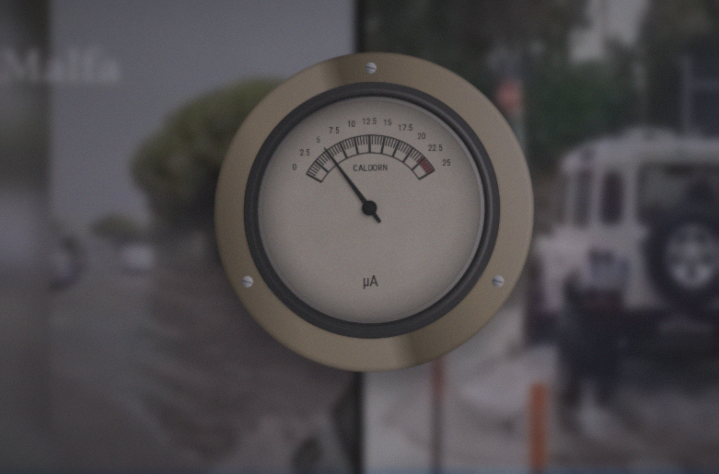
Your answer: 5 µA
